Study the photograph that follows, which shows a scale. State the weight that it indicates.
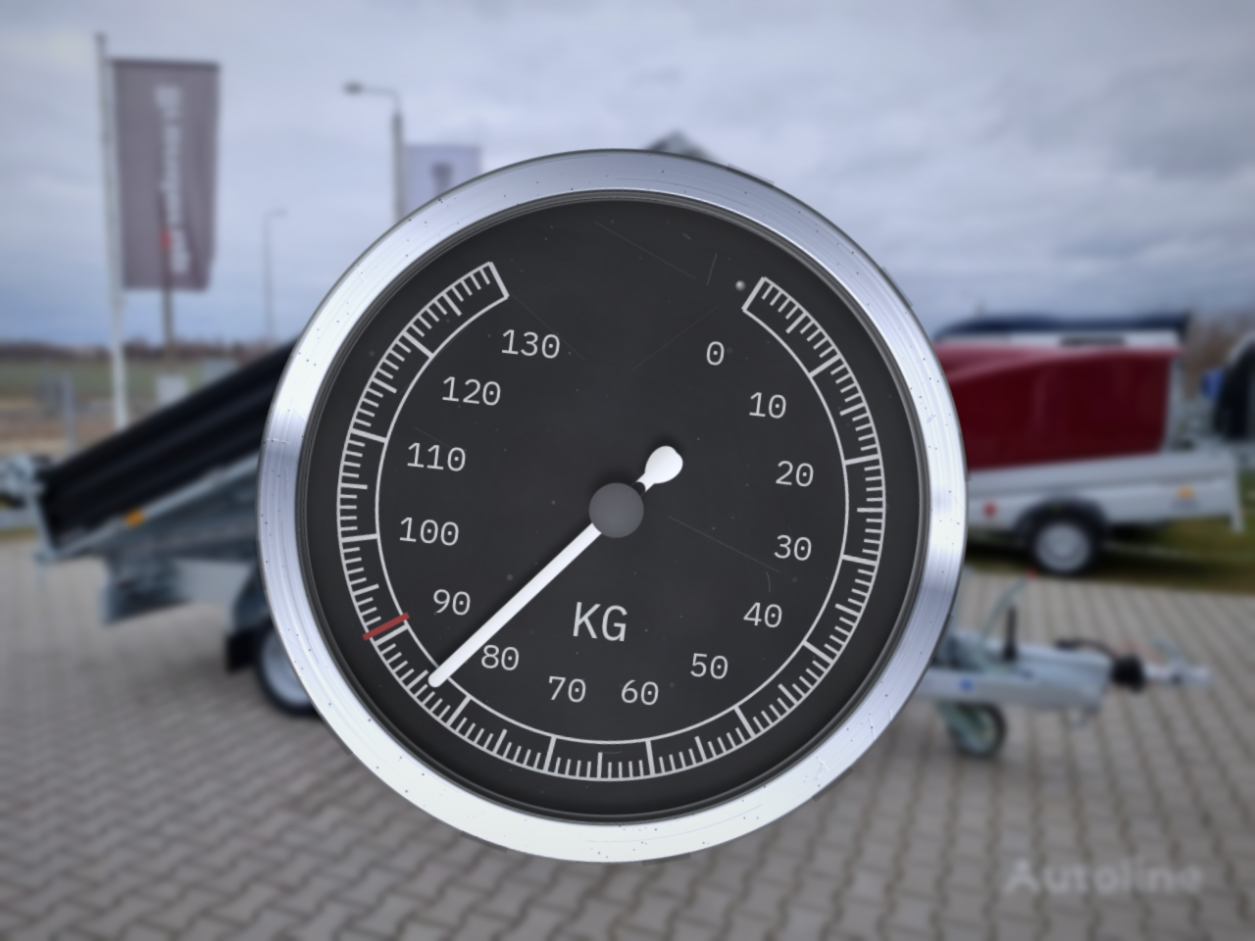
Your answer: 84 kg
